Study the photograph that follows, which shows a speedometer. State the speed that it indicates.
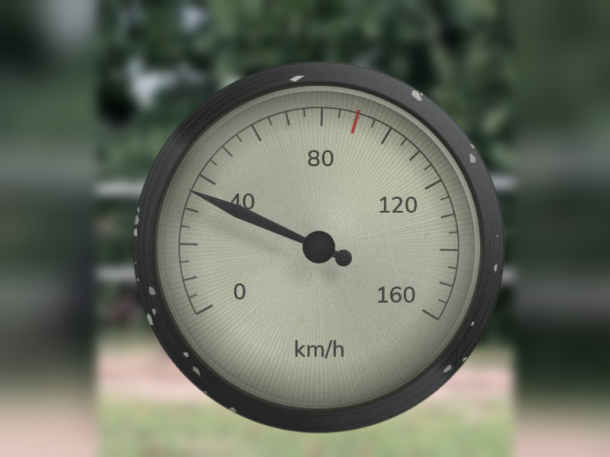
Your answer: 35 km/h
